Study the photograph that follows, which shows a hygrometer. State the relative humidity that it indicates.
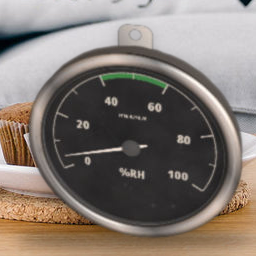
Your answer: 5 %
